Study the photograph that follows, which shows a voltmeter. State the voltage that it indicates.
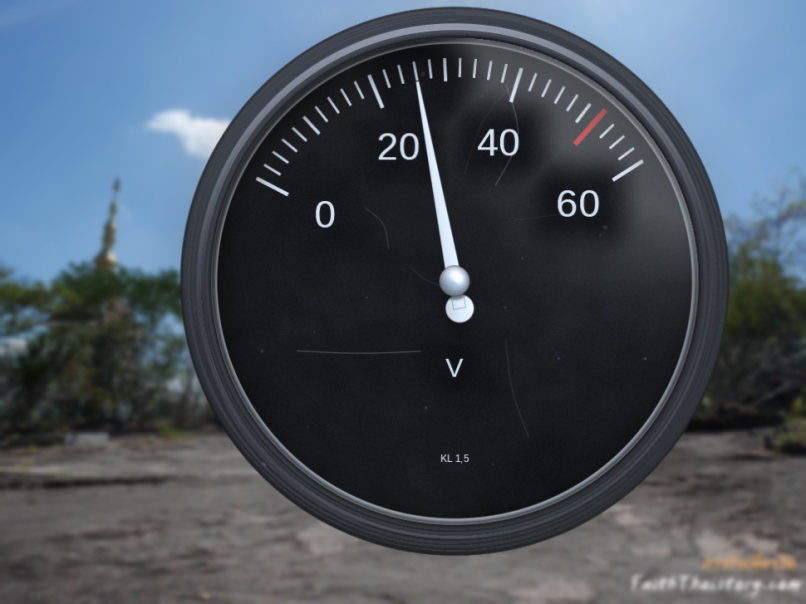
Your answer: 26 V
